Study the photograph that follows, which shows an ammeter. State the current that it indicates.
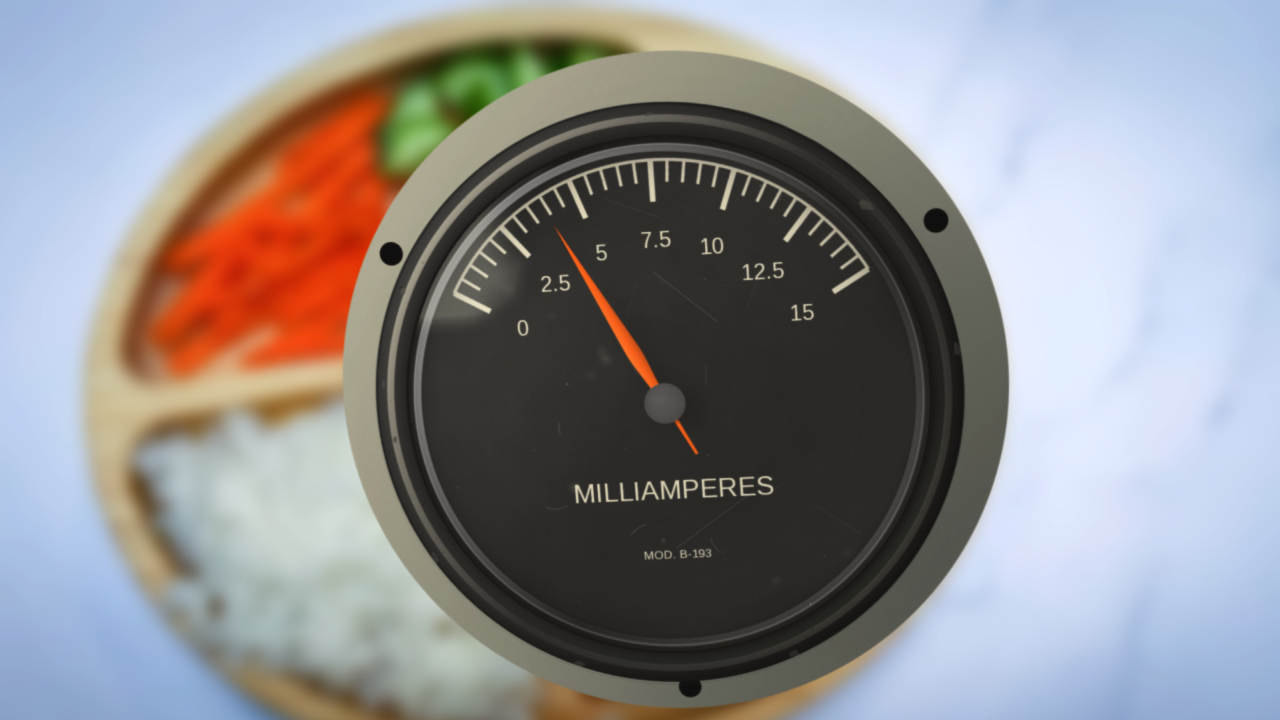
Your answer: 4 mA
